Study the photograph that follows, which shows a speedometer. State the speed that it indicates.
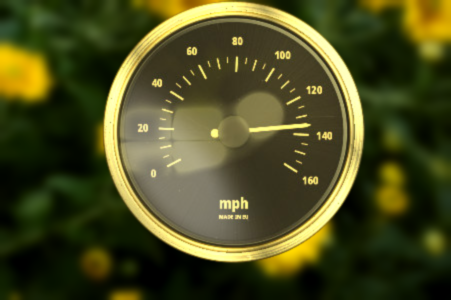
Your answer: 135 mph
